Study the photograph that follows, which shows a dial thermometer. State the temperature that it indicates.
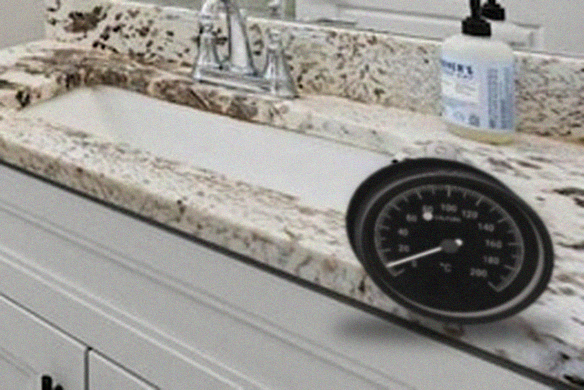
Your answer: 10 °C
